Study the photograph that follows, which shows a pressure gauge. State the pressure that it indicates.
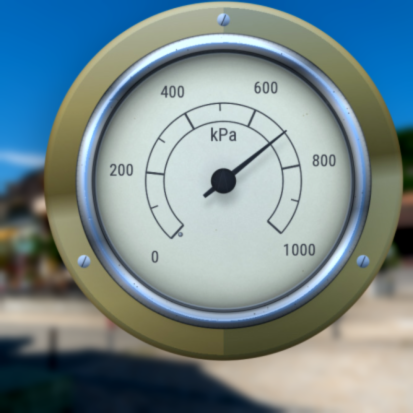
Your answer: 700 kPa
